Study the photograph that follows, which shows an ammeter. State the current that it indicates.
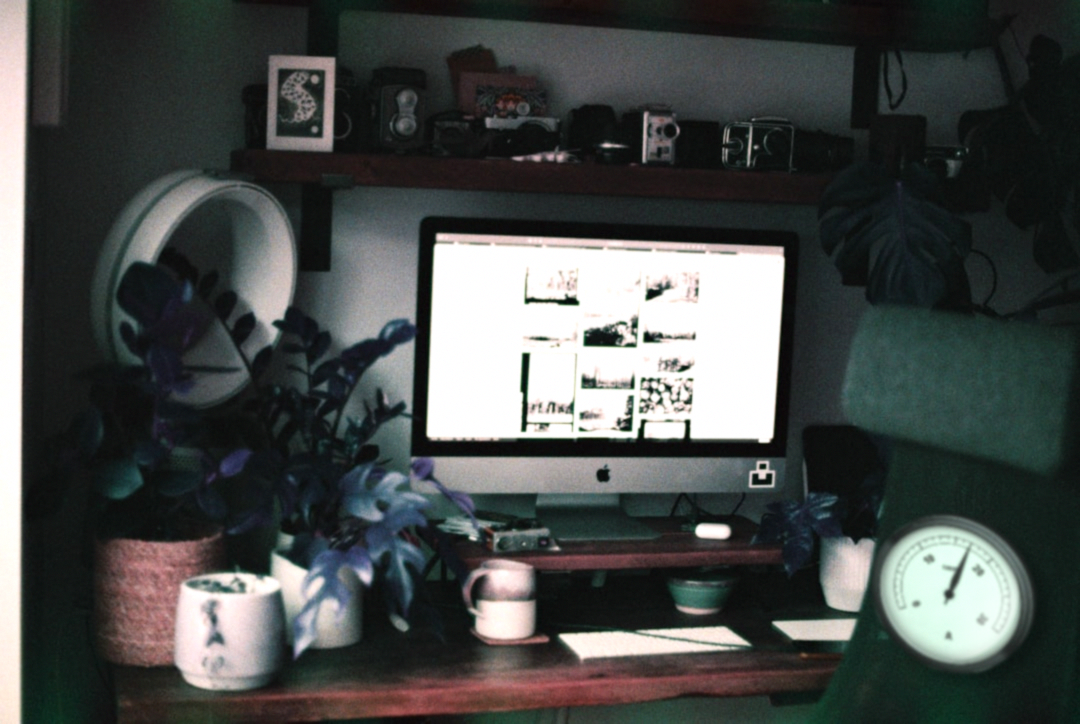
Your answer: 17 A
